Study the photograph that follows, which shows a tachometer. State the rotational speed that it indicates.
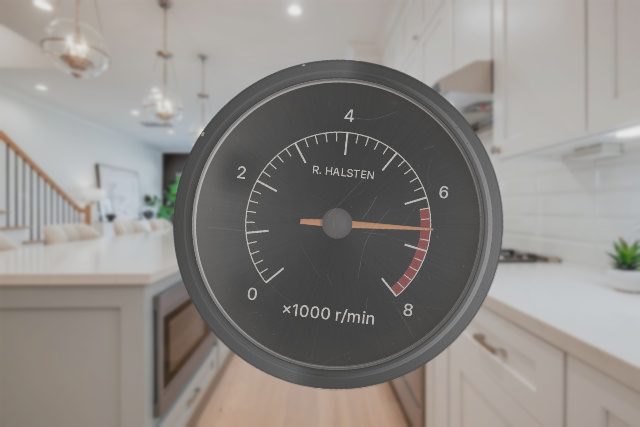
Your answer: 6600 rpm
